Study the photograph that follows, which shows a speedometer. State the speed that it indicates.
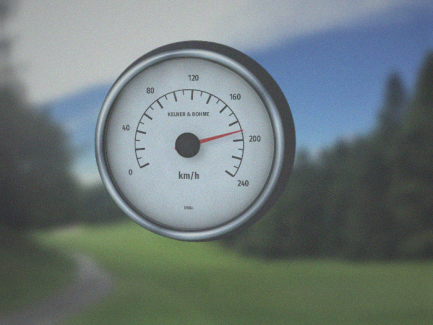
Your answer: 190 km/h
